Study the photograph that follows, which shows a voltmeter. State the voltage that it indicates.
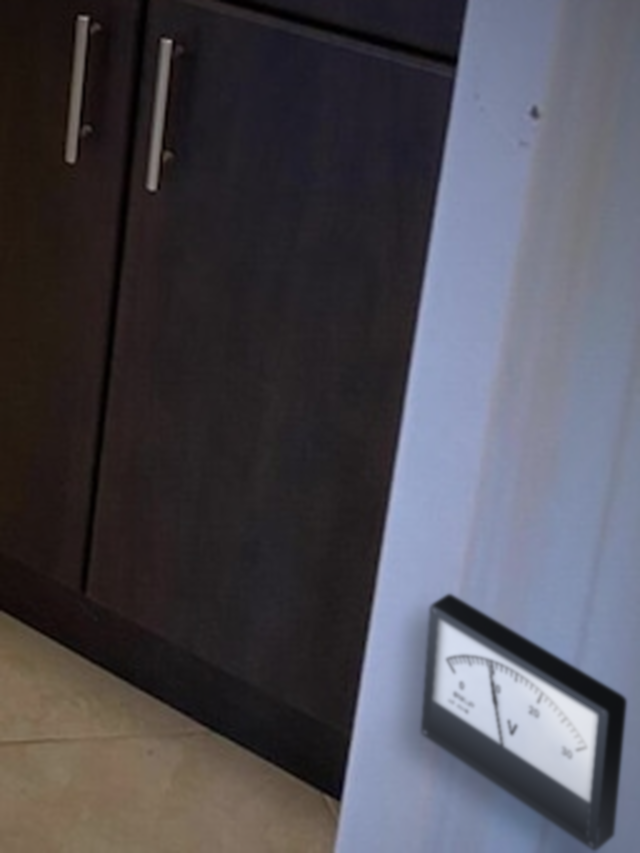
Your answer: 10 V
